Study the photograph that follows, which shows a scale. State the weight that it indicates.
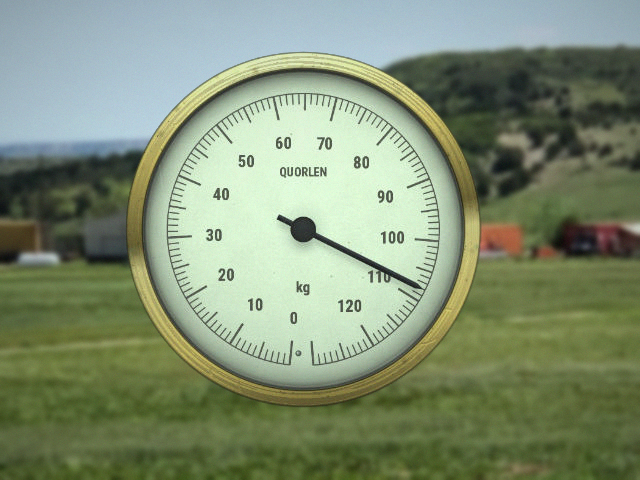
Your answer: 108 kg
